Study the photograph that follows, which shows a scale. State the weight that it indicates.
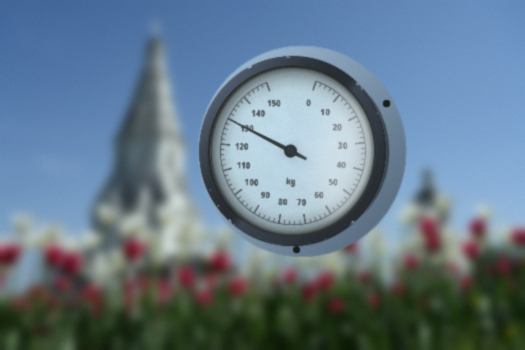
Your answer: 130 kg
